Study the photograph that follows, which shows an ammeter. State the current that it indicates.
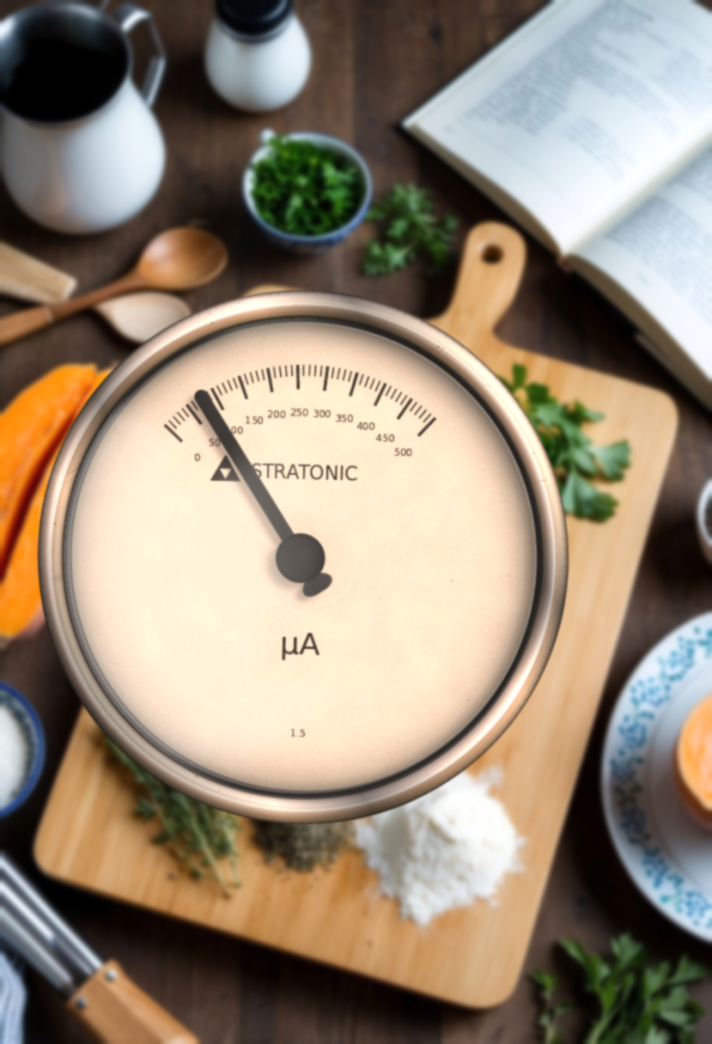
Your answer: 80 µA
